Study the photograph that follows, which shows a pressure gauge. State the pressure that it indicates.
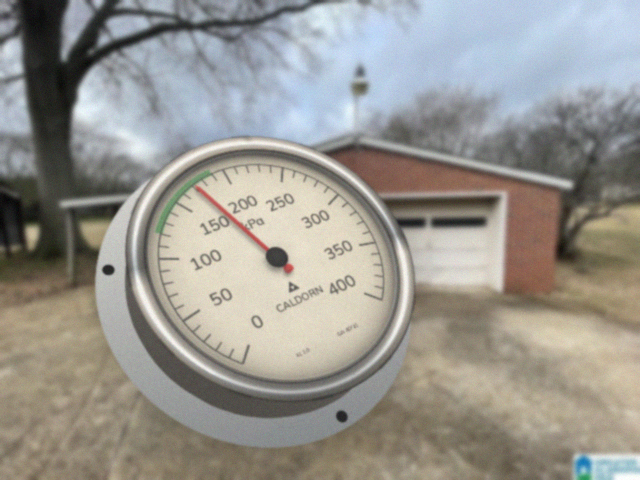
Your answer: 170 kPa
